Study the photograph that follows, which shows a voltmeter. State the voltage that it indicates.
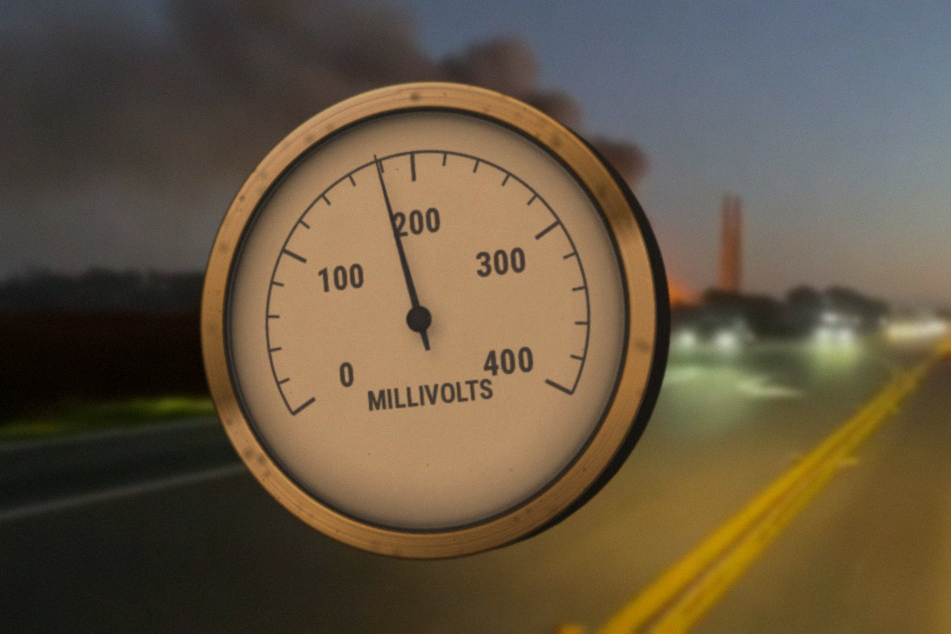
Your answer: 180 mV
